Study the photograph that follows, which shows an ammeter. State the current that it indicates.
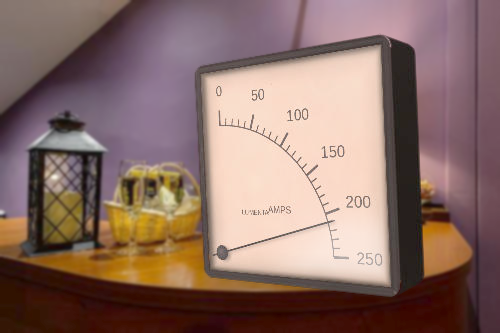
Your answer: 210 A
